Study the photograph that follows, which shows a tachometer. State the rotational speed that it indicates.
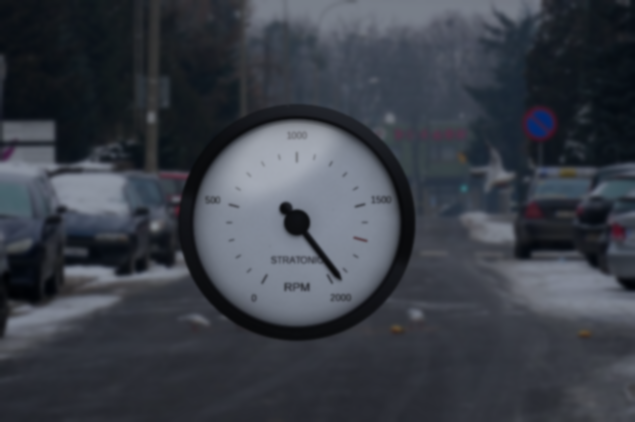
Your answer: 1950 rpm
